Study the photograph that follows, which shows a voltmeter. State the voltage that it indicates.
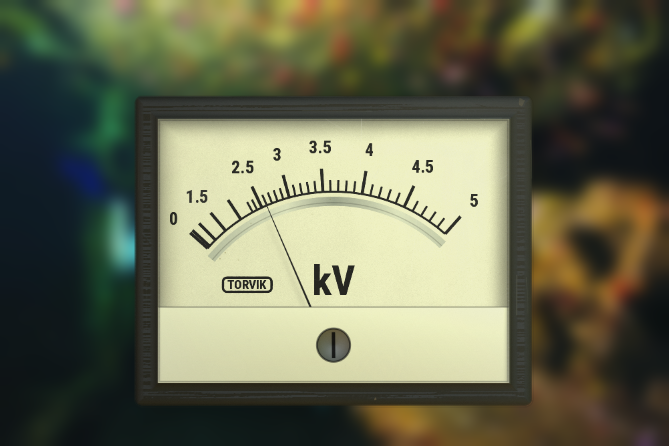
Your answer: 2.6 kV
